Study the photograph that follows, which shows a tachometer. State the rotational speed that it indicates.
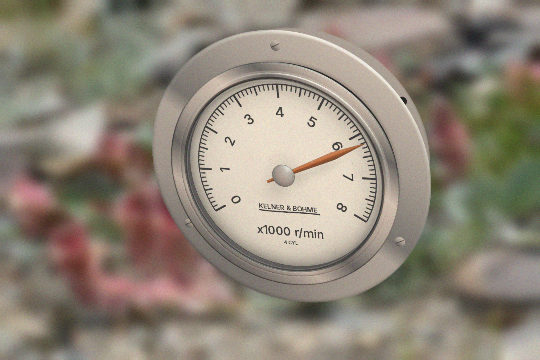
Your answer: 6200 rpm
